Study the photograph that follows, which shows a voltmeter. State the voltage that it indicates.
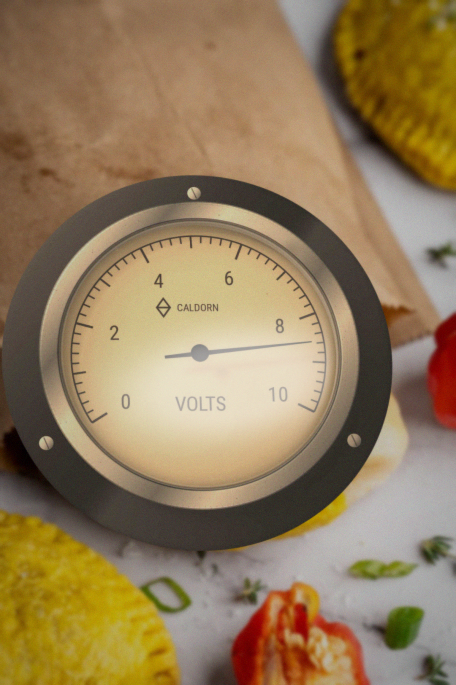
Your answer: 8.6 V
